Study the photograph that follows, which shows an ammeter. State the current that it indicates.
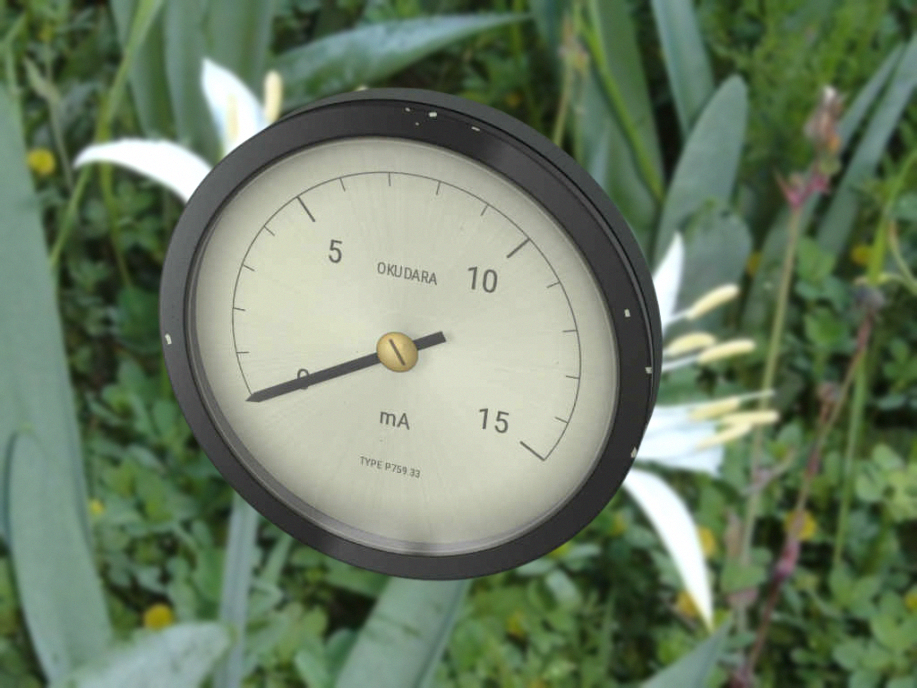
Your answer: 0 mA
